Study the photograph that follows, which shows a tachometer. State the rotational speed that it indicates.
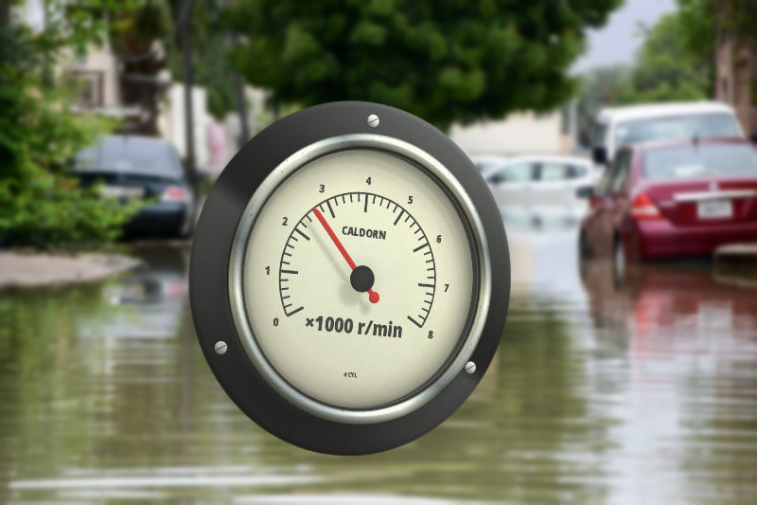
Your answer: 2600 rpm
